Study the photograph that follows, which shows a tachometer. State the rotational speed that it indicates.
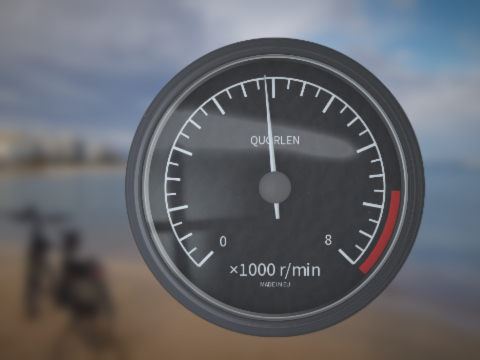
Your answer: 3875 rpm
